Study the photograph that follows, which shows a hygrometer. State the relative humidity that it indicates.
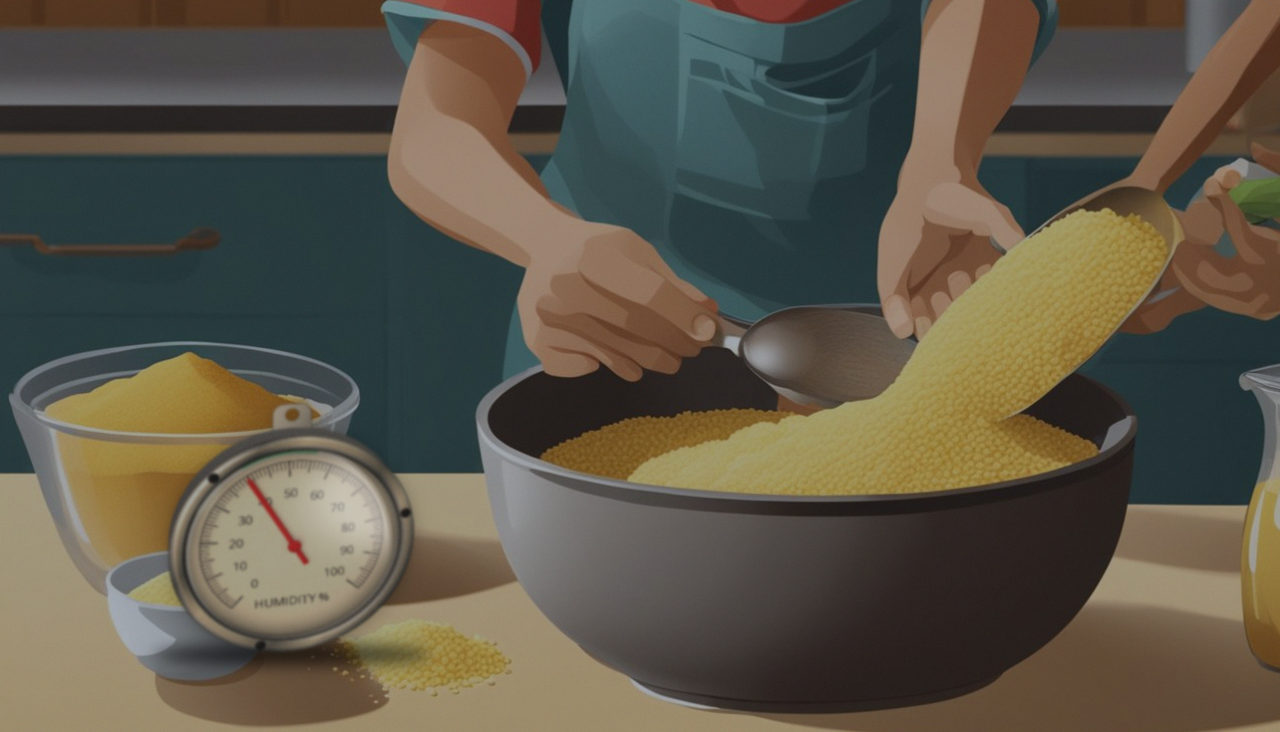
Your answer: 40 %
